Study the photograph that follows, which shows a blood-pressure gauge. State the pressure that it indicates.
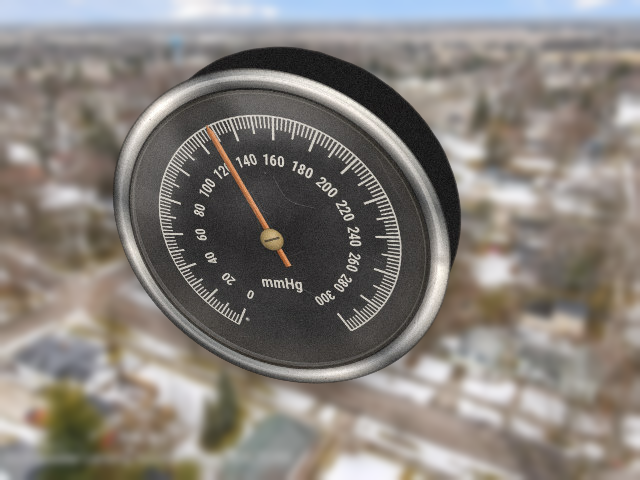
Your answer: 130 mmHg
